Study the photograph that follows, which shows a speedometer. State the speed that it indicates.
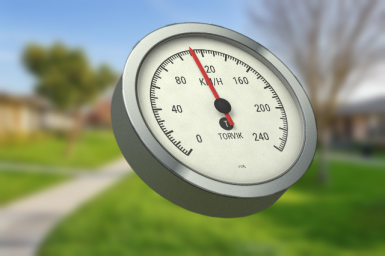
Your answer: 110 km/h
